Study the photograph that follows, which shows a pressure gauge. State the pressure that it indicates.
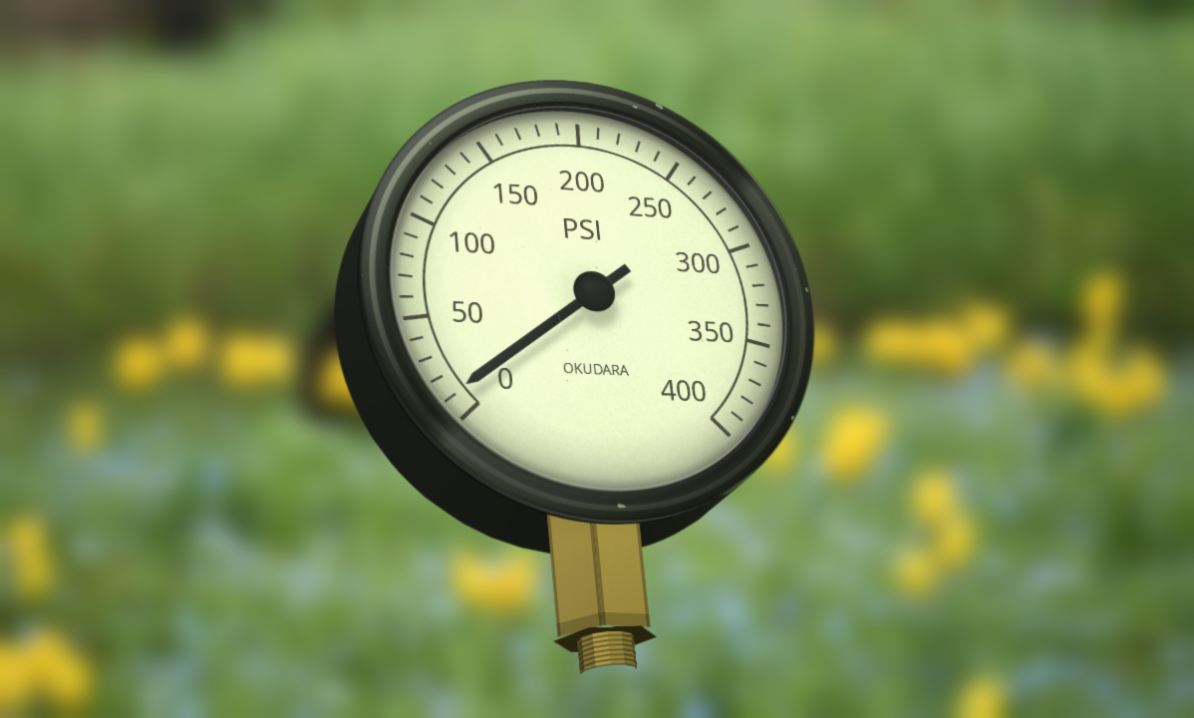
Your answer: 10 psi
